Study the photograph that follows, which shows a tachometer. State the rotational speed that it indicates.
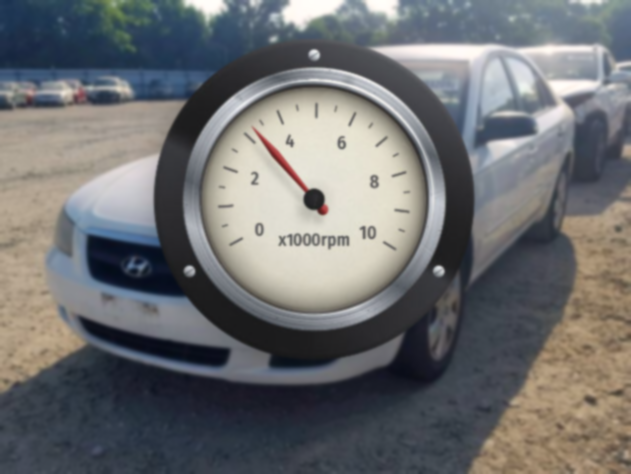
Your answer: 3250 rpm
